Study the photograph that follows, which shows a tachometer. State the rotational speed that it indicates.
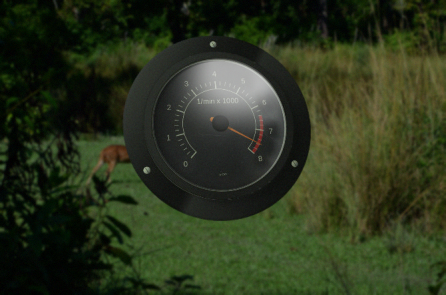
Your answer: 7600 rpm
